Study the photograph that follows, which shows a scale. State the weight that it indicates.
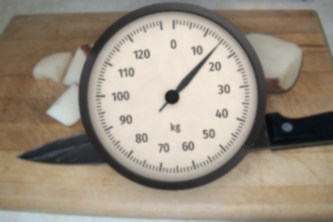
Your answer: 15 kg
